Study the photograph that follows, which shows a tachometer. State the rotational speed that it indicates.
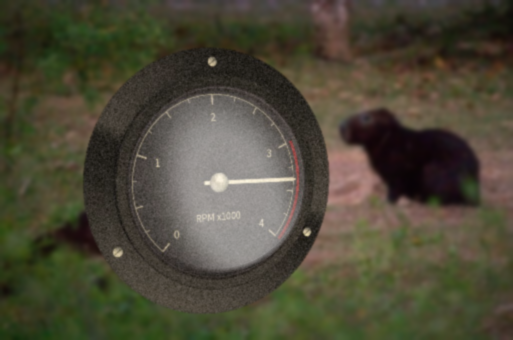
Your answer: 3375 rpm
